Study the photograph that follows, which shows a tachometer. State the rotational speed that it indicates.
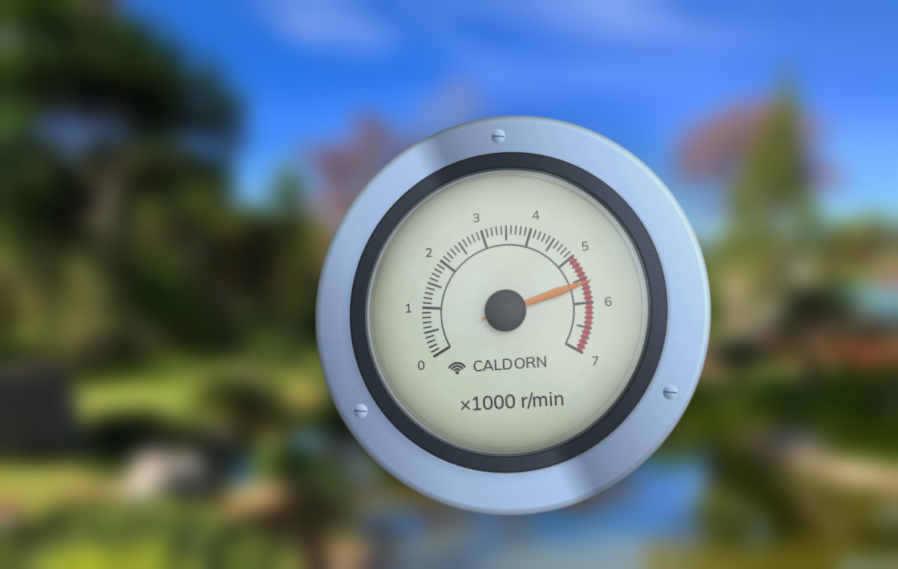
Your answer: 5600 rpm
